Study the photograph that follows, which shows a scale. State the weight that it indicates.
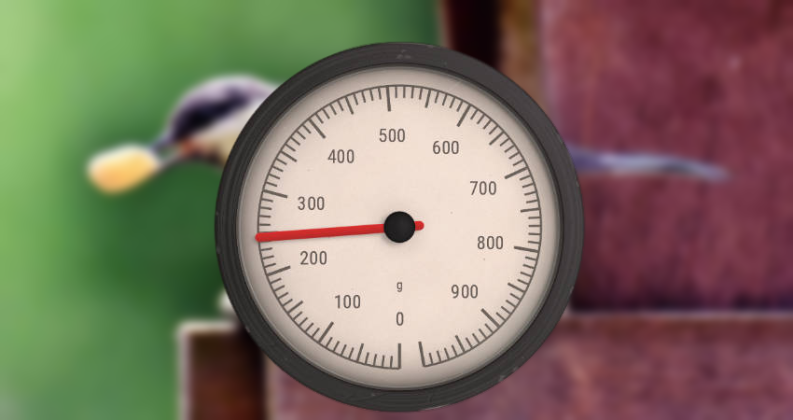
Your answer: 245 g
